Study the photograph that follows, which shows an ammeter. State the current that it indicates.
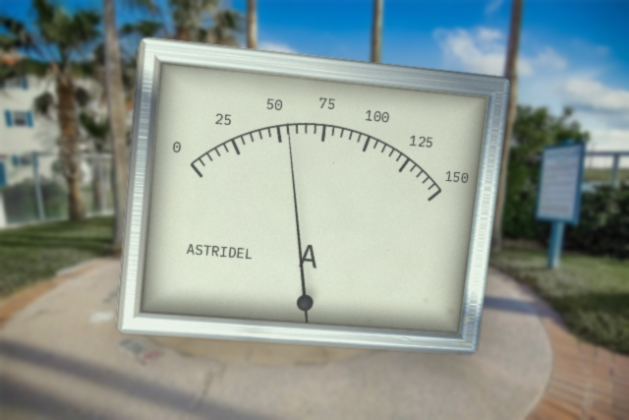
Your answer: 55 A
